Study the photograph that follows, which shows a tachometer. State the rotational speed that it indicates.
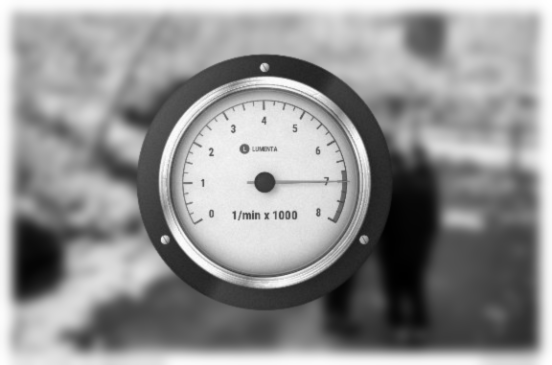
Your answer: 7000 rpm
